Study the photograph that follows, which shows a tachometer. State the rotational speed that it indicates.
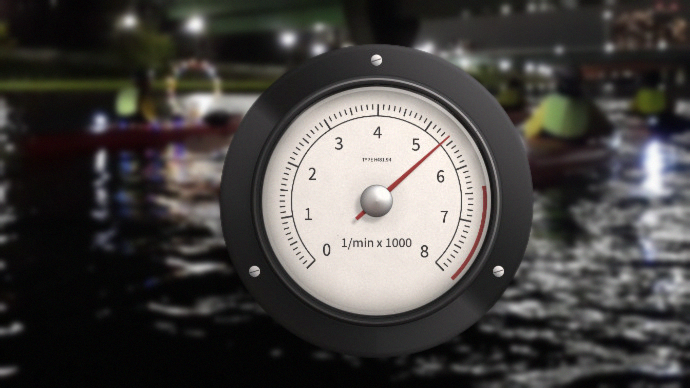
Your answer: 5400 rpm
